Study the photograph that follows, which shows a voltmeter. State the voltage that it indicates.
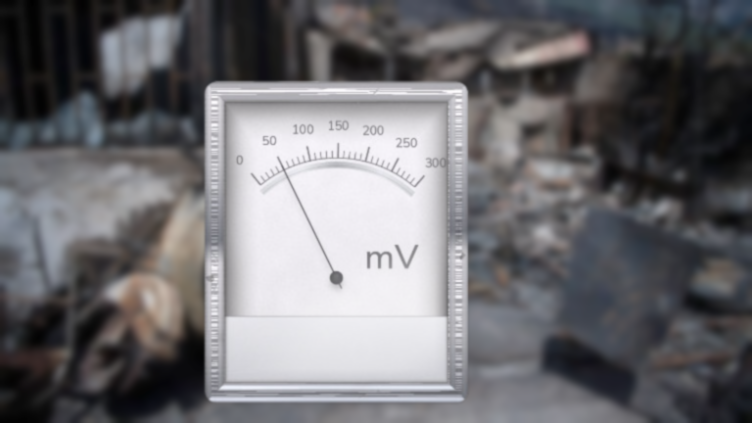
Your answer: 50 mV
